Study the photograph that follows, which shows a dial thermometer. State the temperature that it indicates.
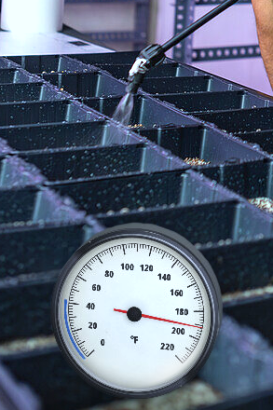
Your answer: 190 °F
